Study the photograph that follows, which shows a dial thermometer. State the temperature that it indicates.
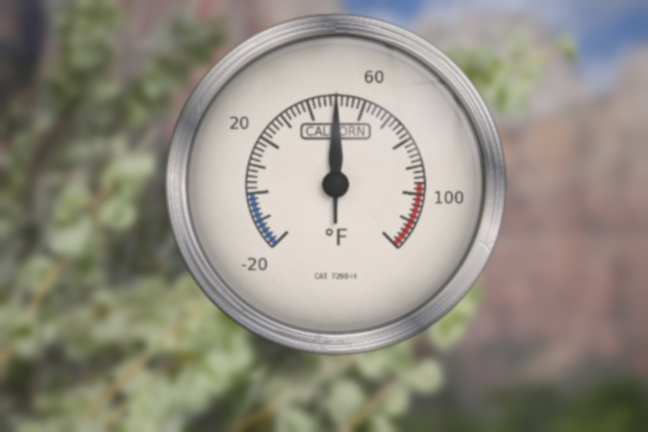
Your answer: 50 °F
